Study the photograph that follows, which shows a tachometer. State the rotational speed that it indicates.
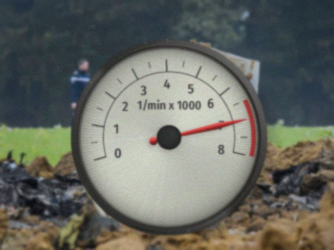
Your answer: 7000 rpm
